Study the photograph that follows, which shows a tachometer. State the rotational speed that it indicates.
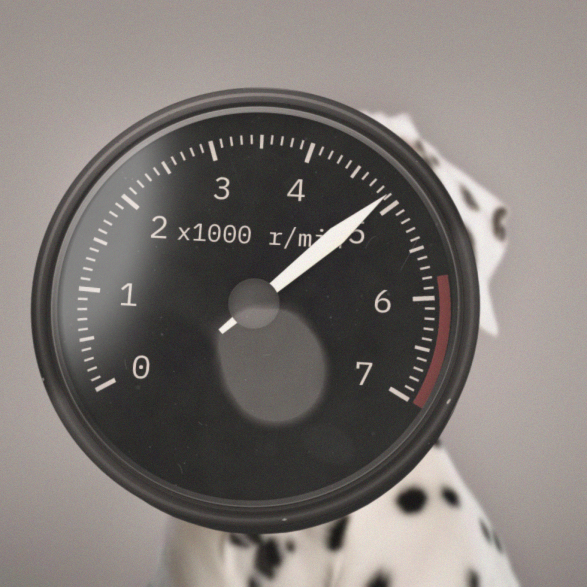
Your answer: 4900 rpm
